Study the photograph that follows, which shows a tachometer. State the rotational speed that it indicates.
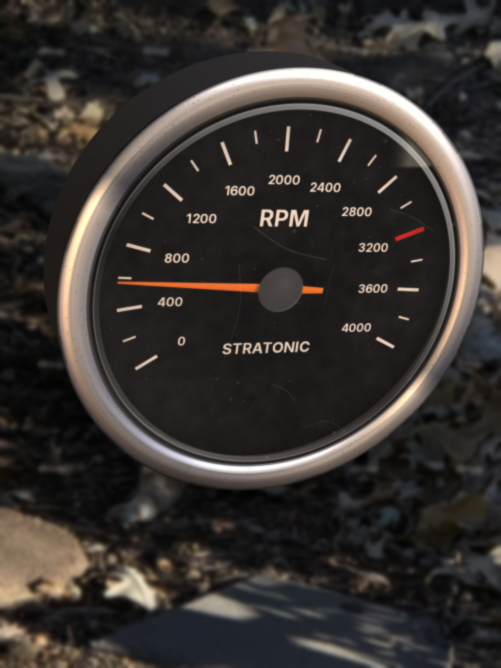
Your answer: 600 rpm
